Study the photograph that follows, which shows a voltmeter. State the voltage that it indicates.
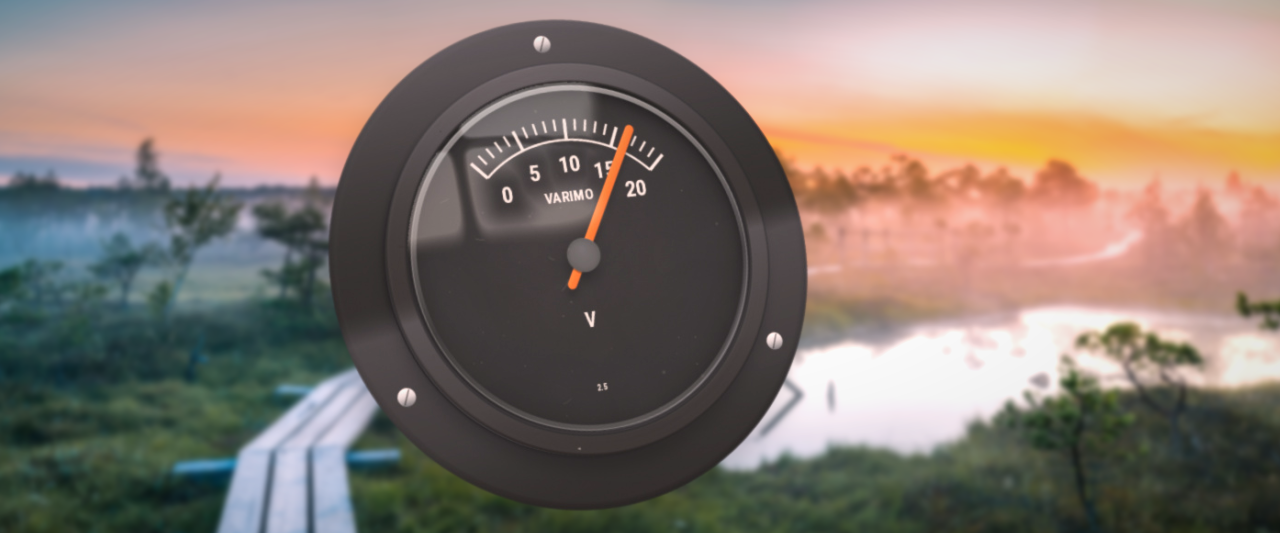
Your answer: 16 V
